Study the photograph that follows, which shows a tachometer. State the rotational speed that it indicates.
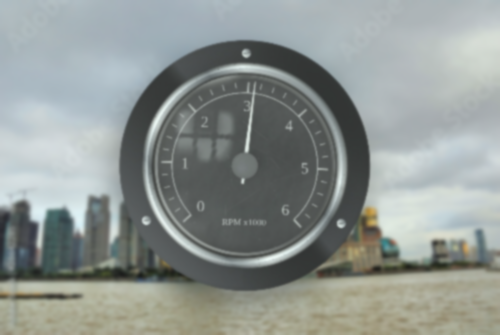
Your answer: 3100 rpm
